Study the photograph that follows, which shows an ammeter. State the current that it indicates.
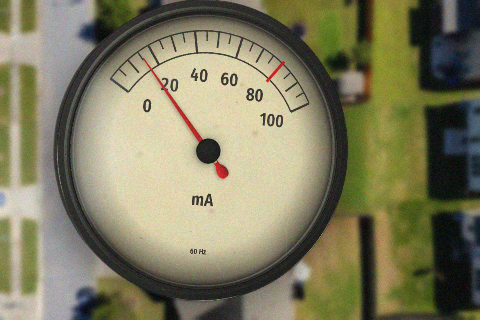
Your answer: 15 mA
